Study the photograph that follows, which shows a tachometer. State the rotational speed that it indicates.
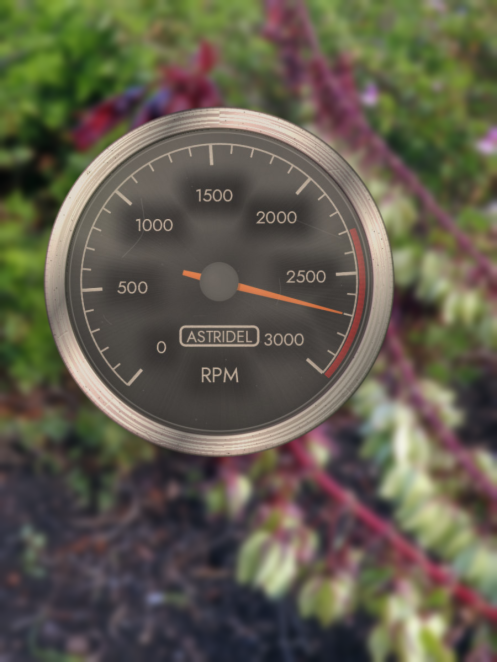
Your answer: 2700 rpm
